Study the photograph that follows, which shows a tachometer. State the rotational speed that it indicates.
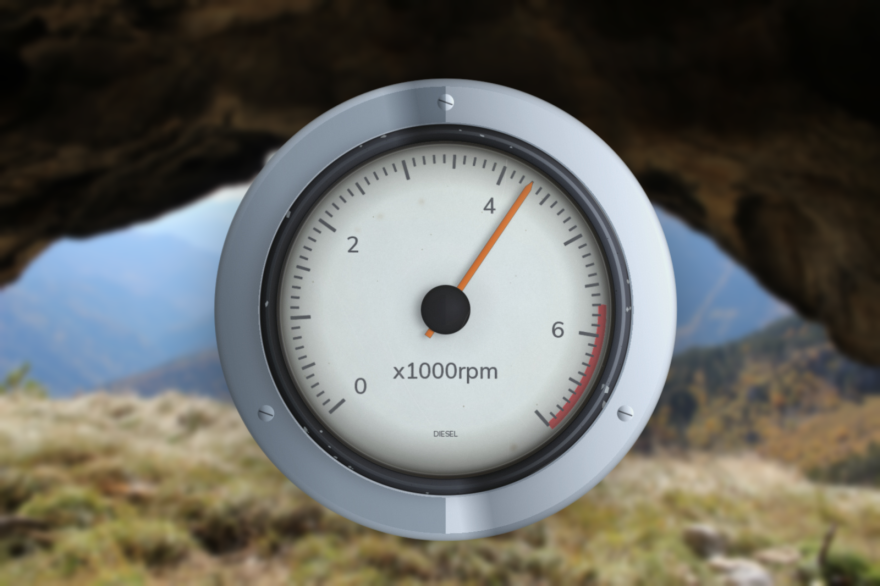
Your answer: 4300 rpm
